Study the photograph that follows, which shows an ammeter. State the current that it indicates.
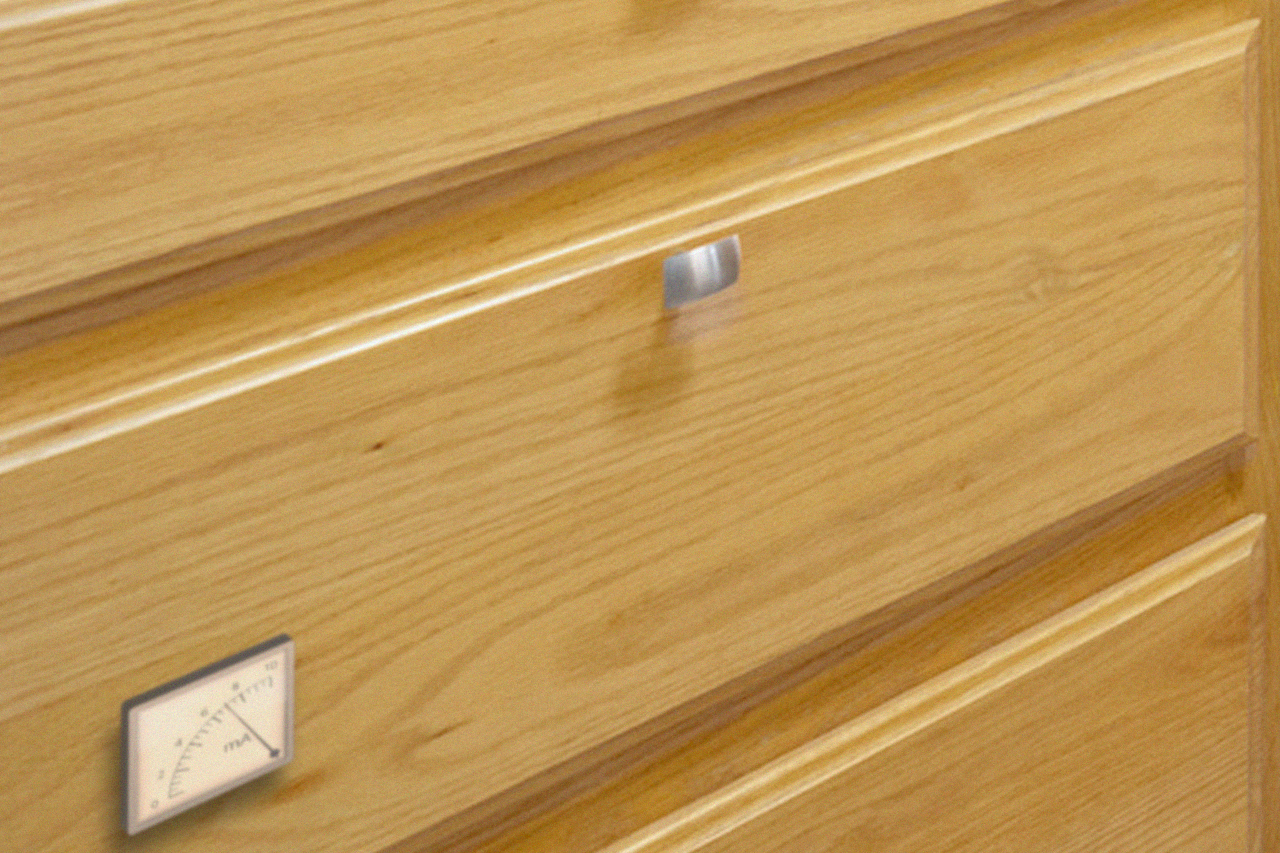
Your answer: 7 mA
